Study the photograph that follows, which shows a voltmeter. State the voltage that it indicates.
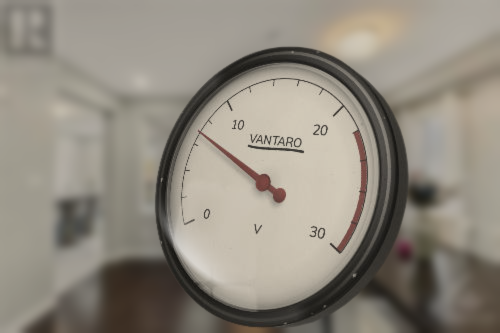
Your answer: 7 V
